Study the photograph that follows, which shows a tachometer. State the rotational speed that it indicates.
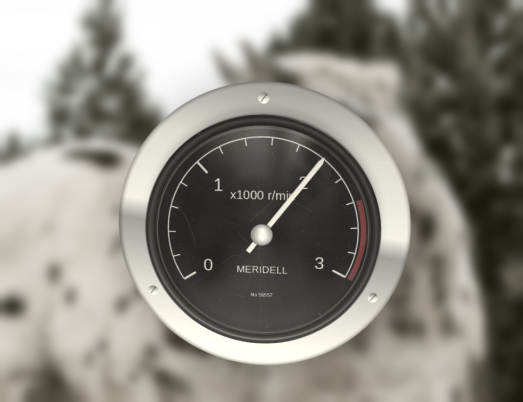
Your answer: 2000 rpm
